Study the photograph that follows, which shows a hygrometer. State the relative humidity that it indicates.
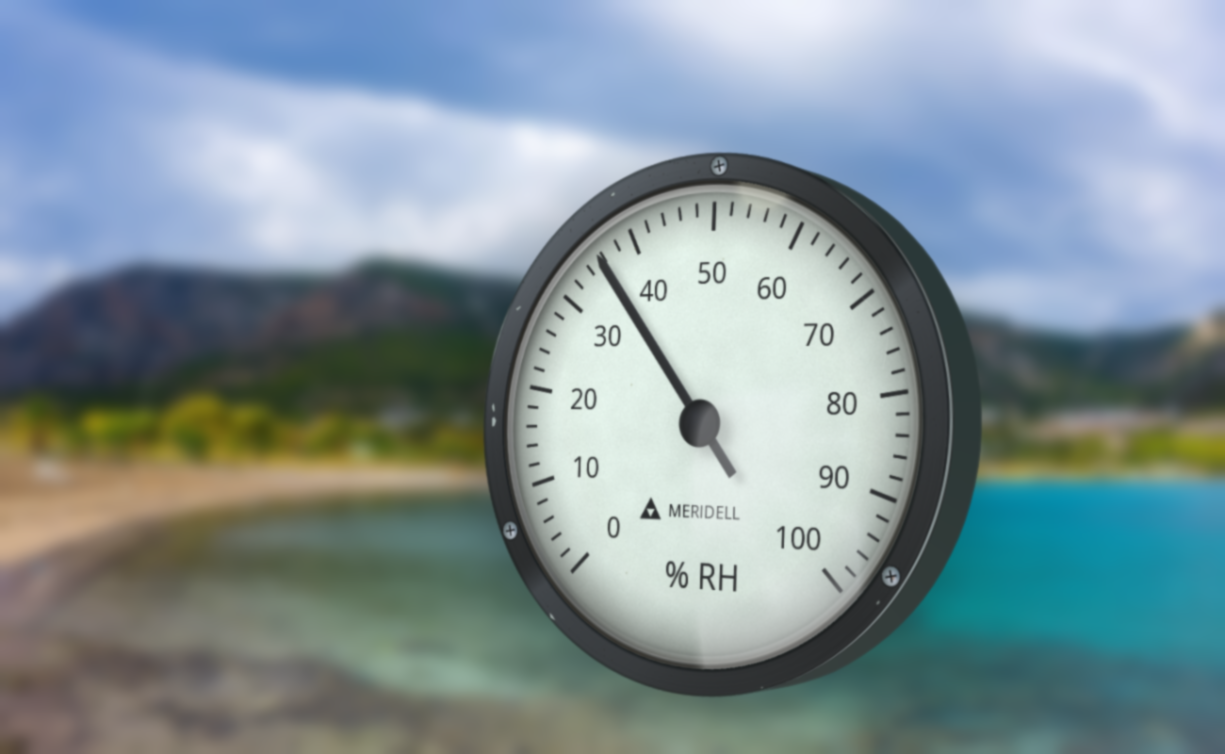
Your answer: 36 %
